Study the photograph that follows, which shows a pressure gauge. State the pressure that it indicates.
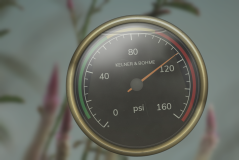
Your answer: 115 psi
